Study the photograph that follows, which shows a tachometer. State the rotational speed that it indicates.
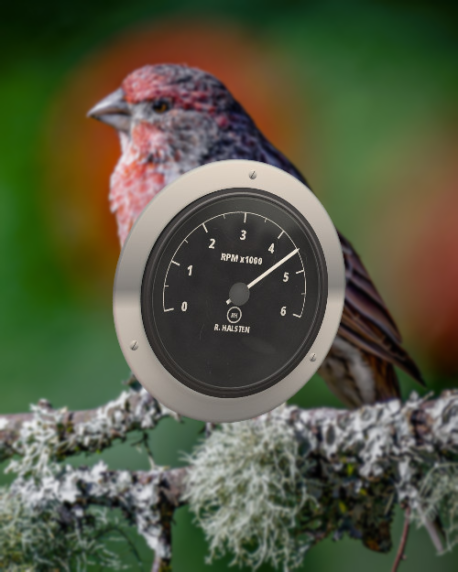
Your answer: 4500 rpm
